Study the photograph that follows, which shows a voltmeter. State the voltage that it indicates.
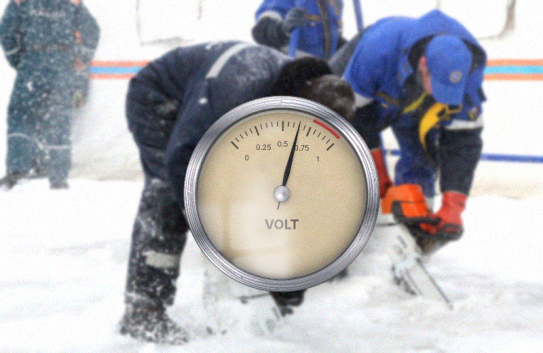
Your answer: 0.65 V
